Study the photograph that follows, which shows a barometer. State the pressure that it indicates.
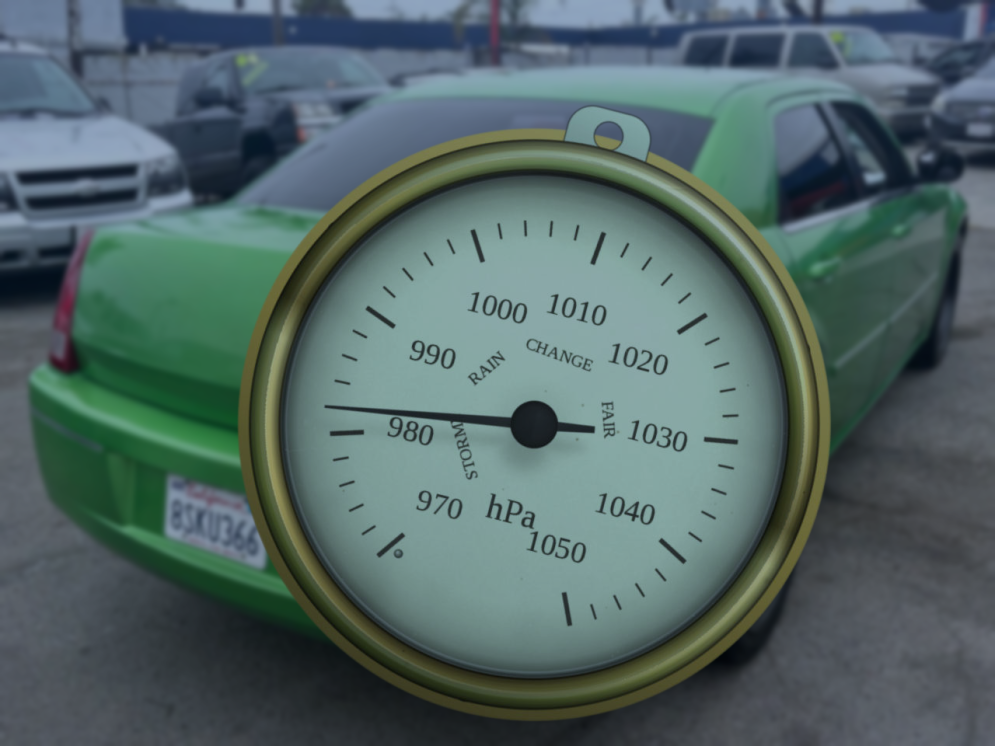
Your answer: 982 hPa
